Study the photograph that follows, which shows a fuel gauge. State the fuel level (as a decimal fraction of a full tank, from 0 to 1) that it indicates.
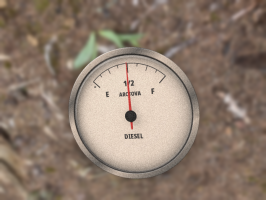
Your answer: 0.5
